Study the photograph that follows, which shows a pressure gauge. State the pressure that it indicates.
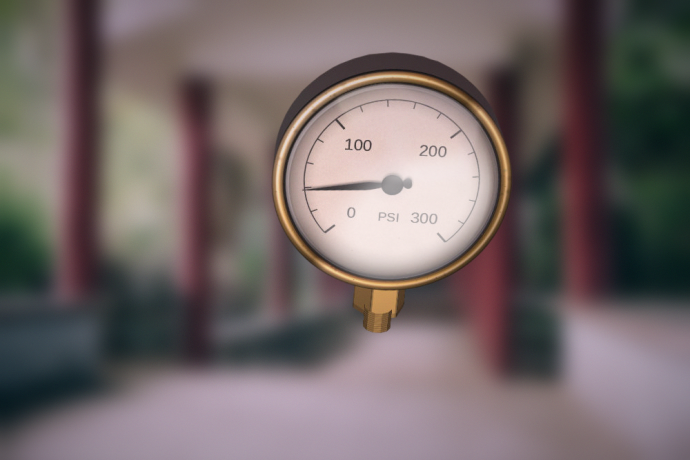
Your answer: 40 psi
